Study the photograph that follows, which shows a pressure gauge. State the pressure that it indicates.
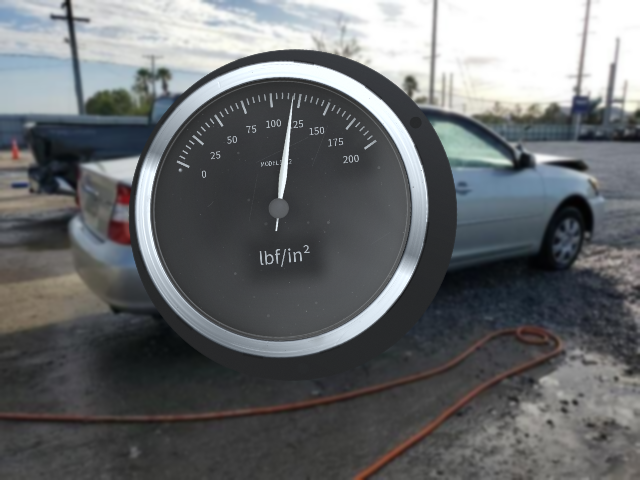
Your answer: 120 psi
